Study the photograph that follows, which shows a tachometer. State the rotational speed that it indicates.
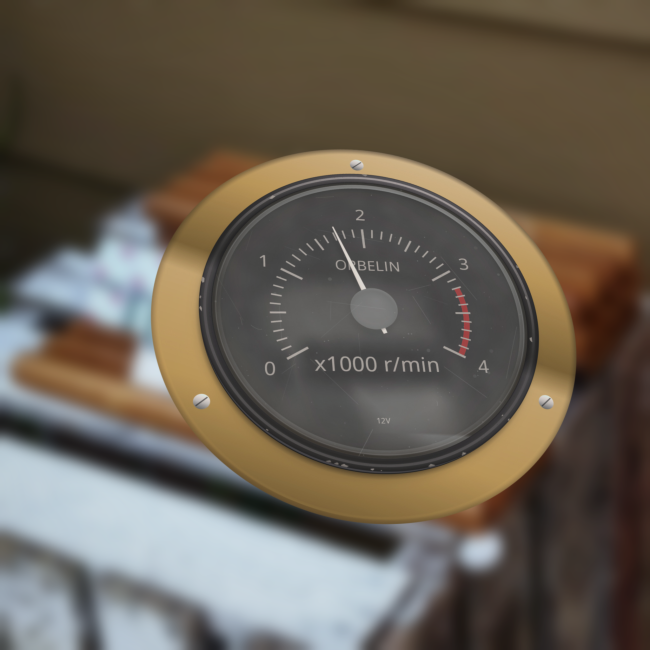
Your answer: 1700 rpm
